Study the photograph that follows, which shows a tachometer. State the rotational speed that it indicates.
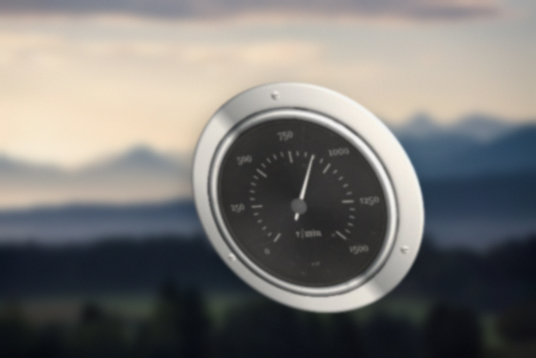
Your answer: 900 rpm
